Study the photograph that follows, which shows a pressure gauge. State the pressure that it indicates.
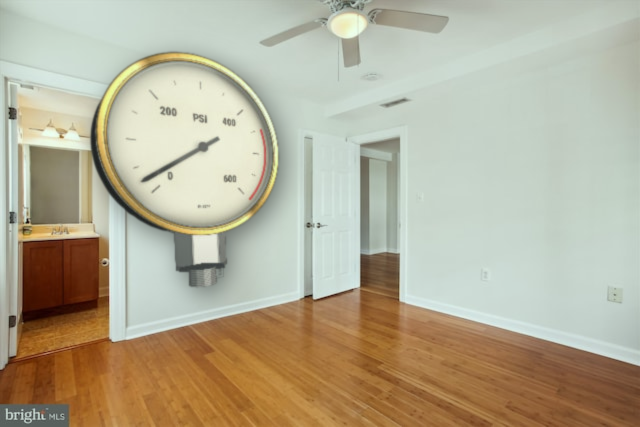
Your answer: 25 psi
